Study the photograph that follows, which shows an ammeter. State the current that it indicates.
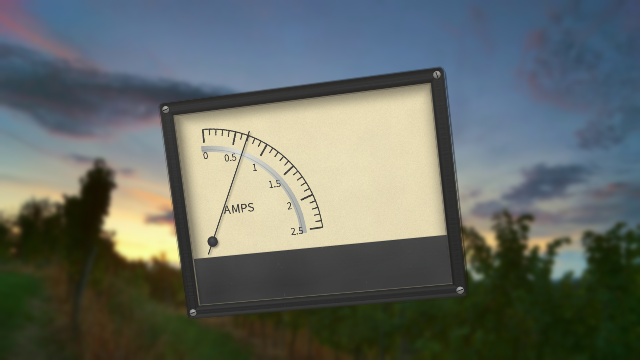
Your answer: 0.7 A
